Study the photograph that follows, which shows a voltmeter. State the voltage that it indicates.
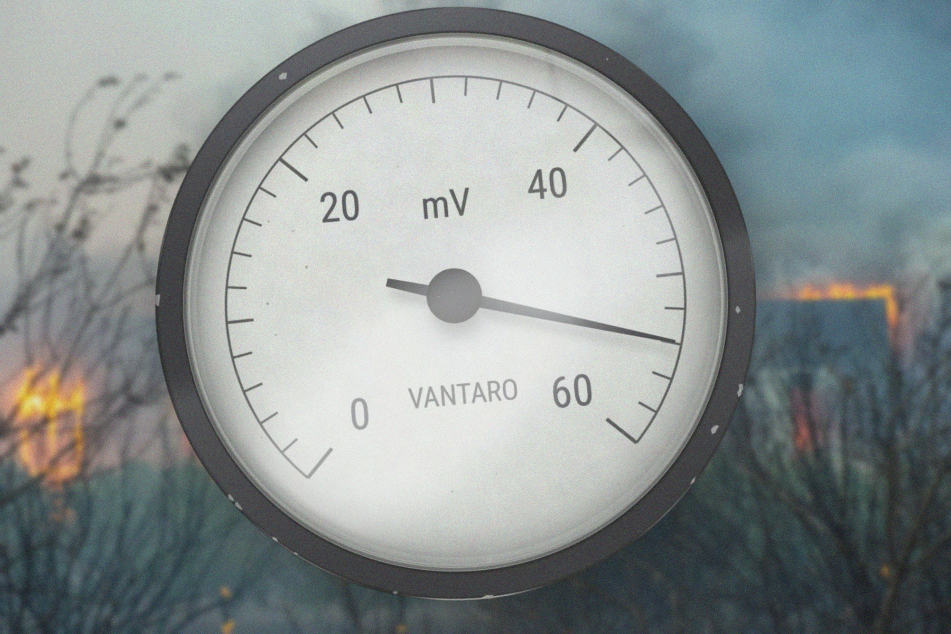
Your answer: 54 mV
